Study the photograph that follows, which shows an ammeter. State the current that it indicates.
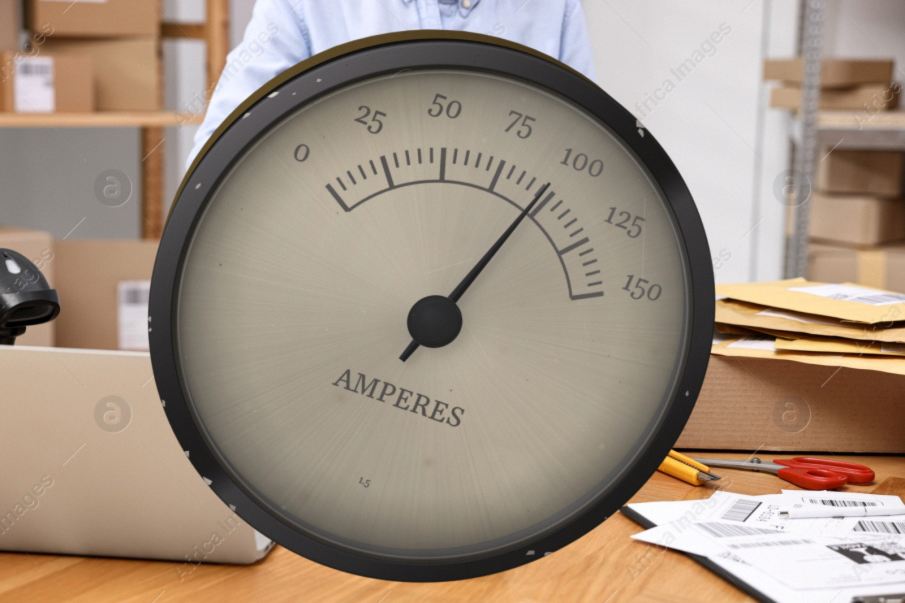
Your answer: 95 A
